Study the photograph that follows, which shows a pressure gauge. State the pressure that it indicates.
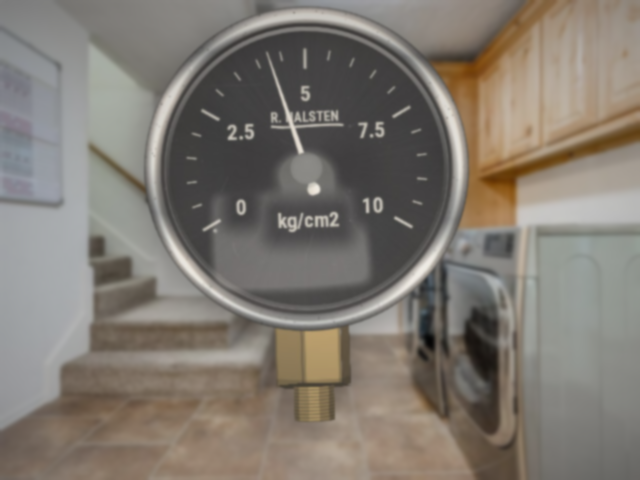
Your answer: 4.25 kg/cm²
